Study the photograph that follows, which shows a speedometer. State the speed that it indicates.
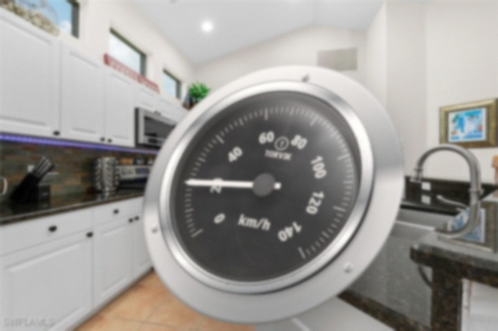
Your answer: 20 km/h
